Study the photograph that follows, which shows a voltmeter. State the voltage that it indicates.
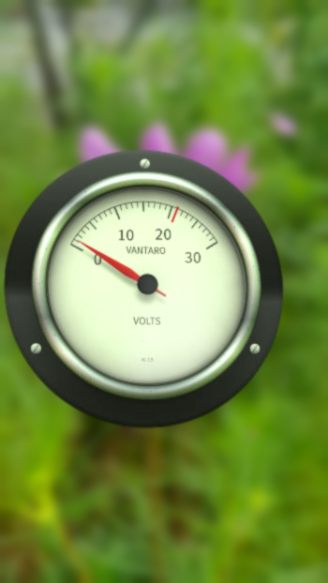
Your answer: 1 V
